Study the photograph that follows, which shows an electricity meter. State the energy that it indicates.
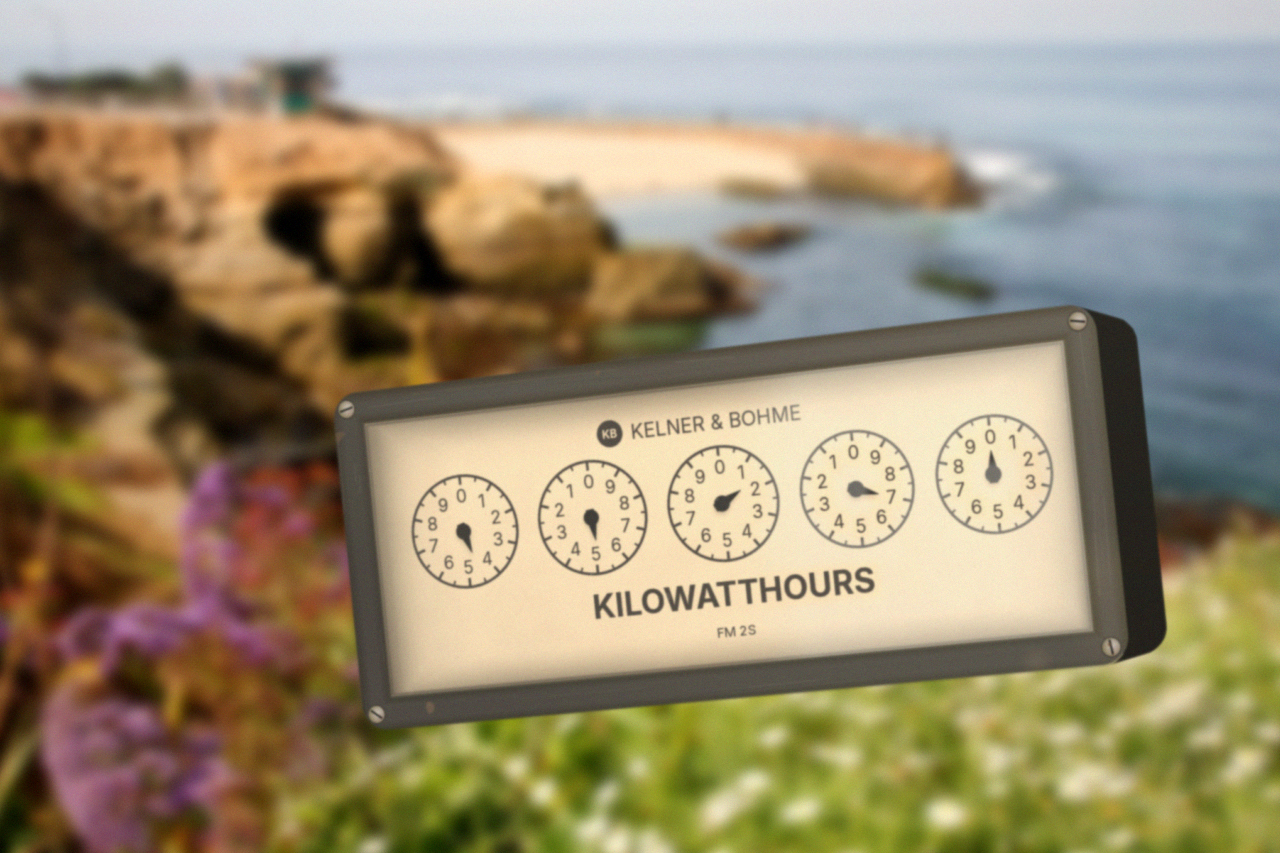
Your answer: 45170 kWh
